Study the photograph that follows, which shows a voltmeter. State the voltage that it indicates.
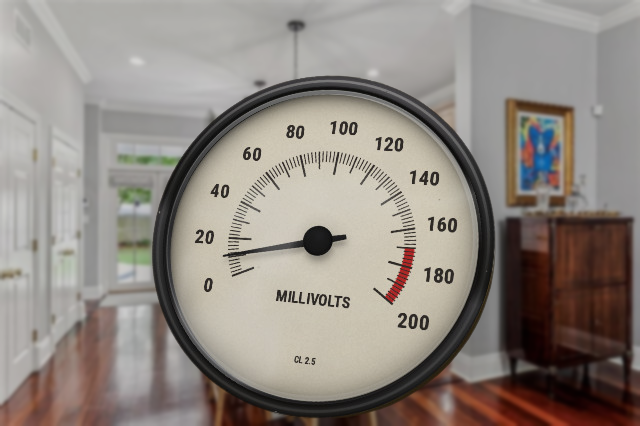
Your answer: 10 mV
